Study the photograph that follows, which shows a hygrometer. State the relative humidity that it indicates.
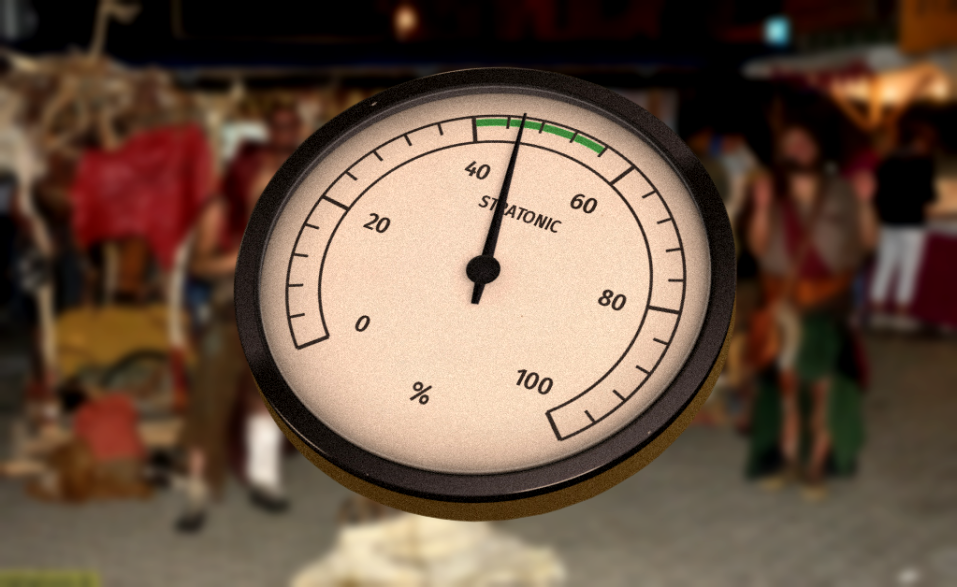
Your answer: 46 %
